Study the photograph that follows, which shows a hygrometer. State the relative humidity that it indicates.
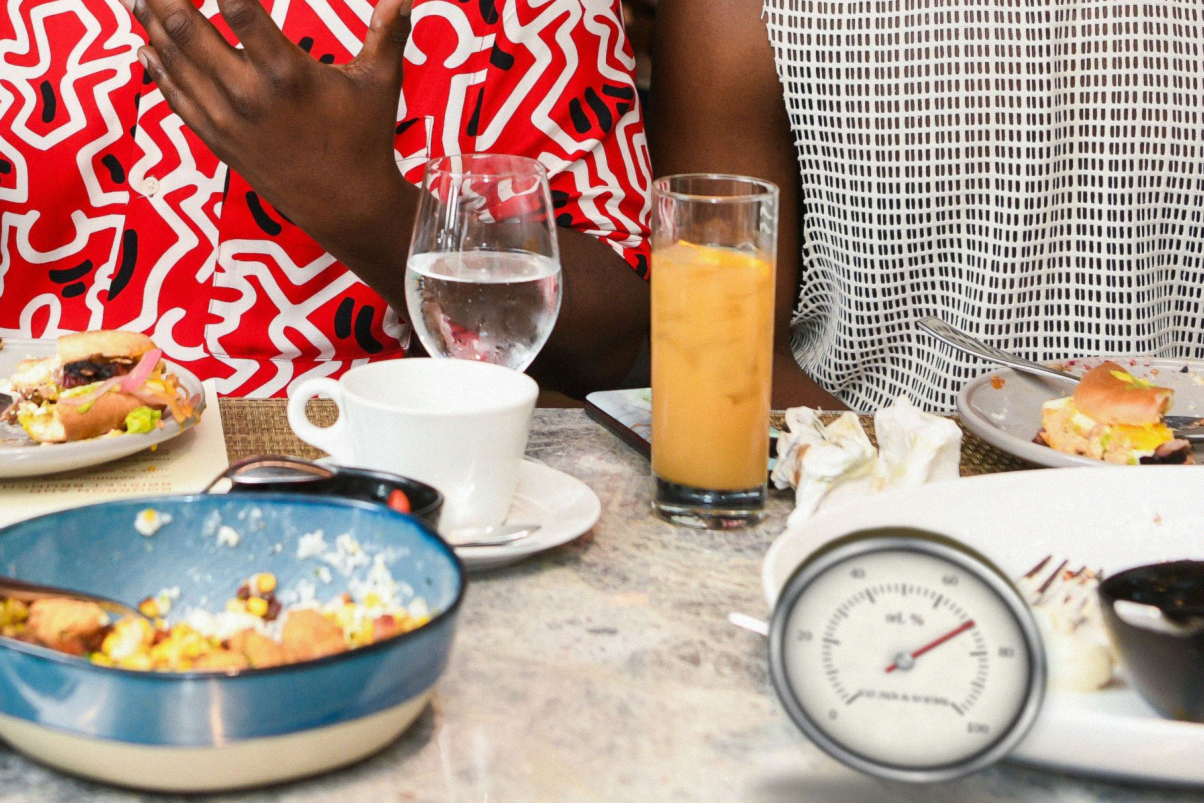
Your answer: 70 %
